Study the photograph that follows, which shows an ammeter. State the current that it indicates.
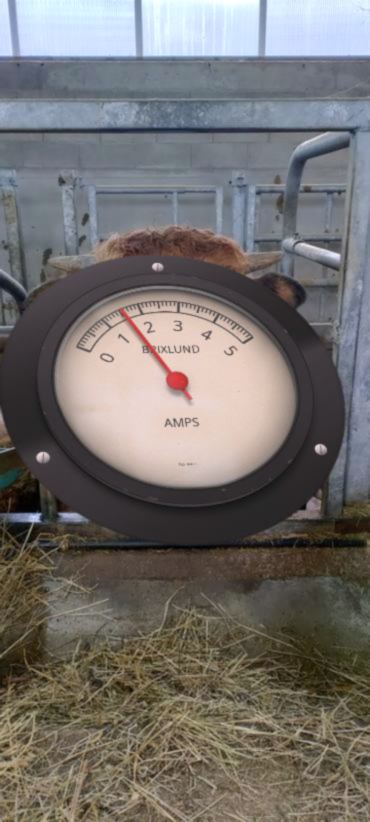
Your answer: 1.5 A
